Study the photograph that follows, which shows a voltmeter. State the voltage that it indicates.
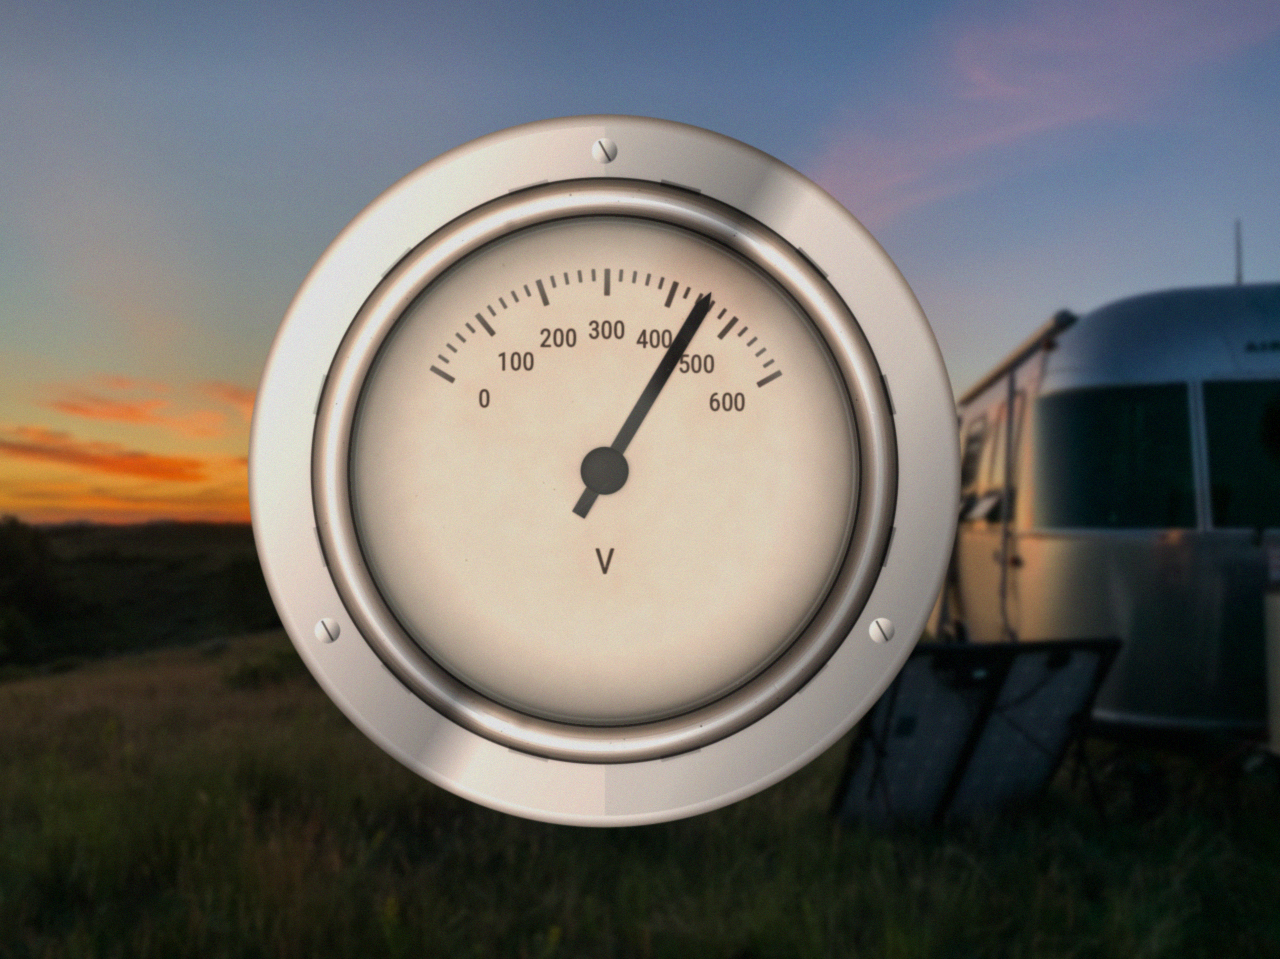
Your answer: 450 V
